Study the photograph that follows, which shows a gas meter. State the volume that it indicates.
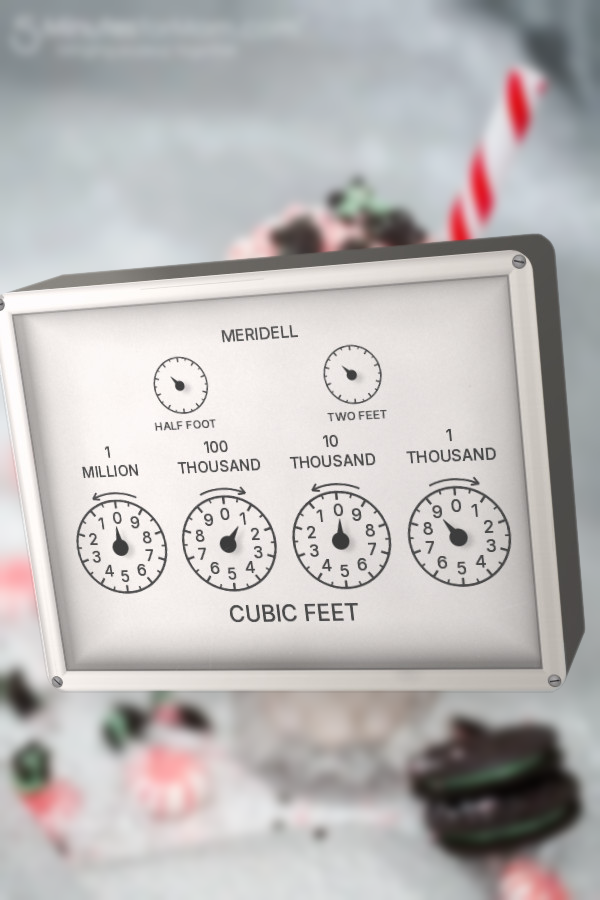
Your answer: 9900 ft³
